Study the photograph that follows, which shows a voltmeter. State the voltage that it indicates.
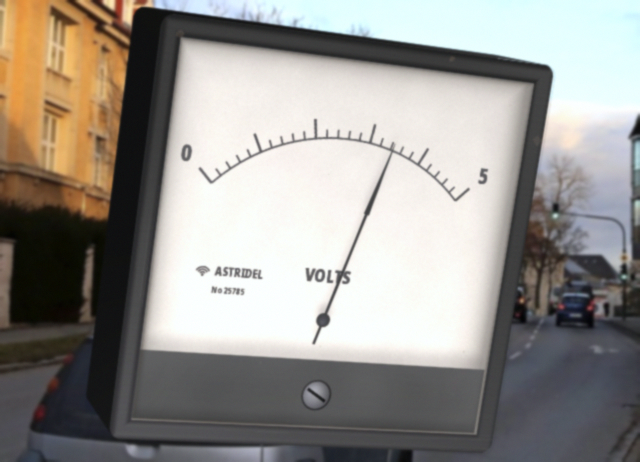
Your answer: 3.4 V
